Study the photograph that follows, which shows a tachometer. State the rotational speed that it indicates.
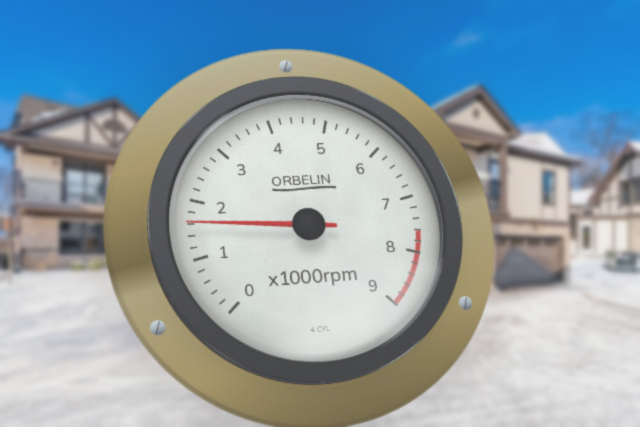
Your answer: 1600 rpm
